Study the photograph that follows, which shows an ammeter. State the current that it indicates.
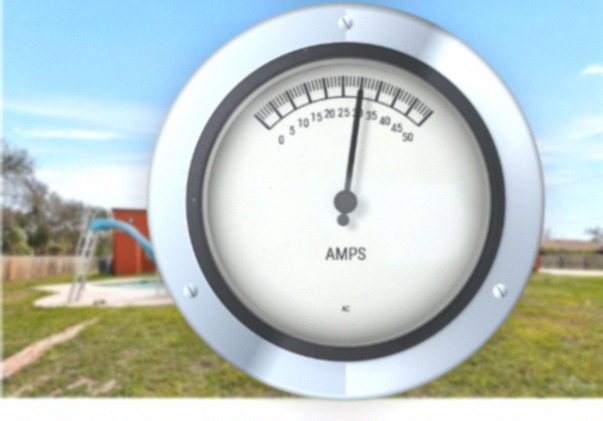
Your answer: 30 A
